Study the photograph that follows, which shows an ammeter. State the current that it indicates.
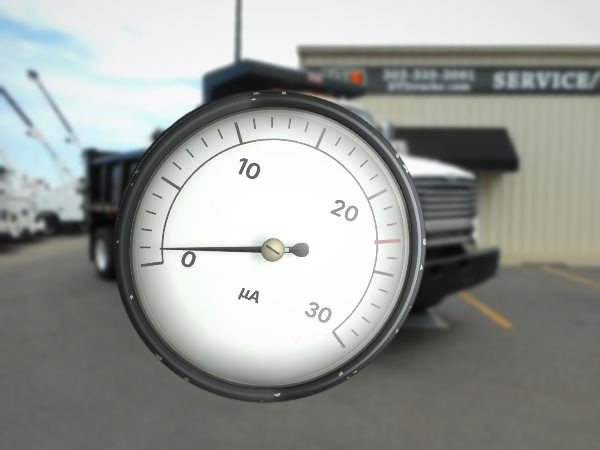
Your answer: 1 µA
